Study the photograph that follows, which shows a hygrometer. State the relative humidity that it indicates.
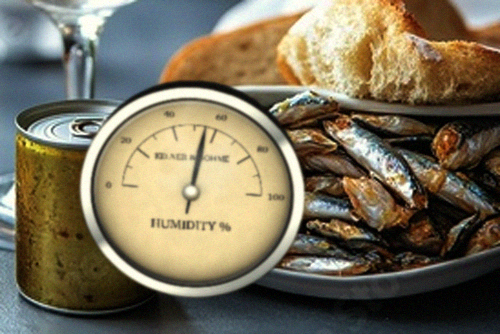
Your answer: 55 %
